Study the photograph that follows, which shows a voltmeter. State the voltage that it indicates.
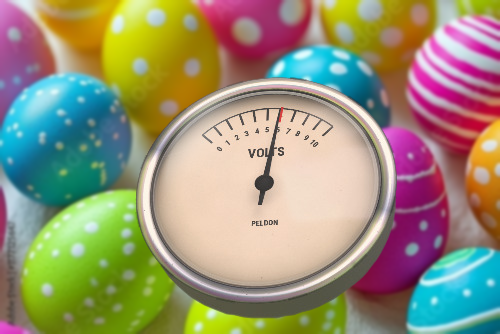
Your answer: 6 V
